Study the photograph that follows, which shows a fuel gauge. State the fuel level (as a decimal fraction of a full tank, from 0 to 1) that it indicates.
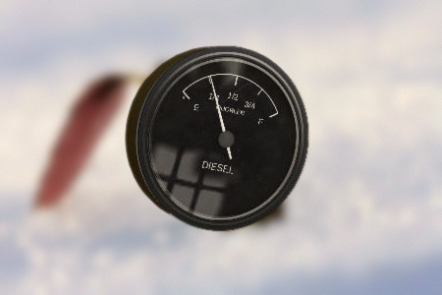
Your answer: 0.25
